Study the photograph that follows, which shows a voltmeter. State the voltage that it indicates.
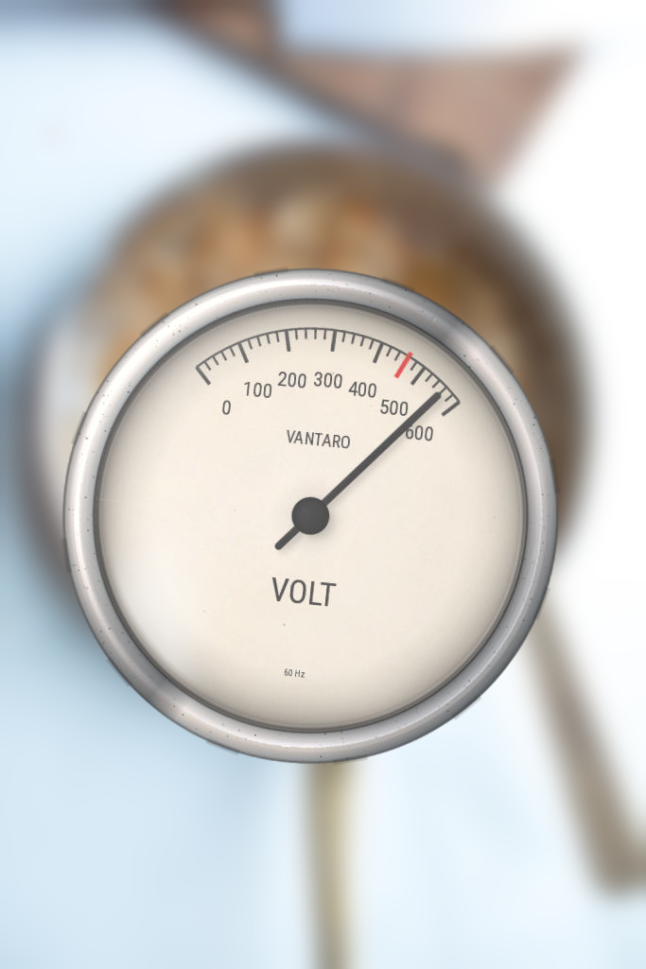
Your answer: 560 V
